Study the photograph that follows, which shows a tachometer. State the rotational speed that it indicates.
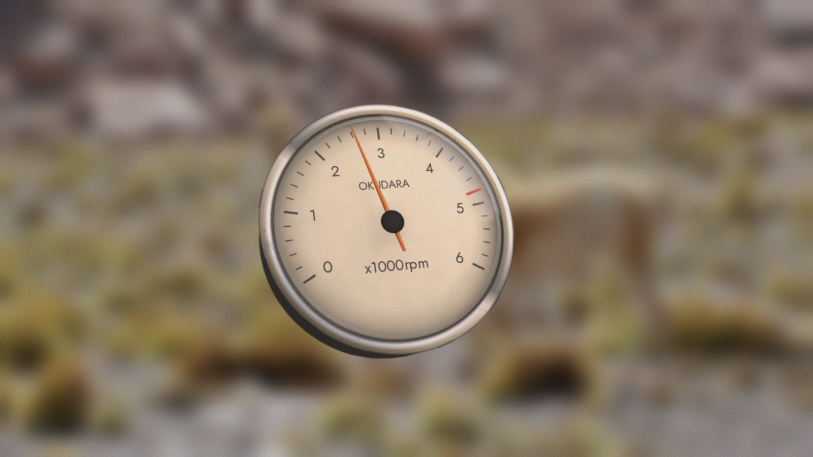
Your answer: 2600 rpm
